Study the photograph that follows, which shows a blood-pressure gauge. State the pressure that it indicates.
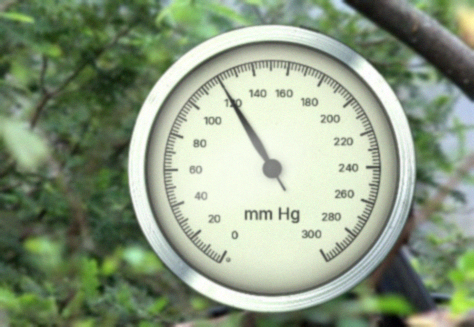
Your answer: 120 mmHg
